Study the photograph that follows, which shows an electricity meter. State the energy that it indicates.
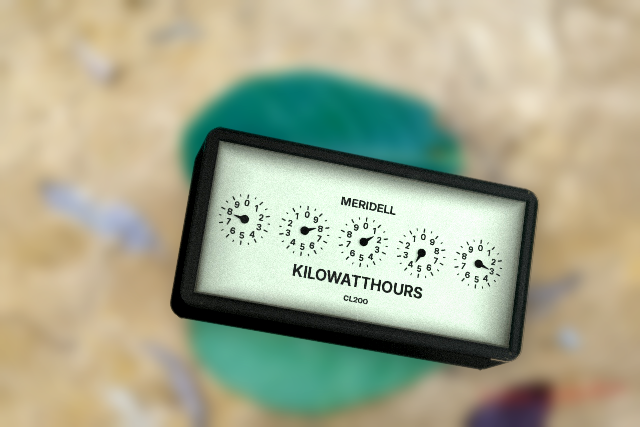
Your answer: 78143 kWh
